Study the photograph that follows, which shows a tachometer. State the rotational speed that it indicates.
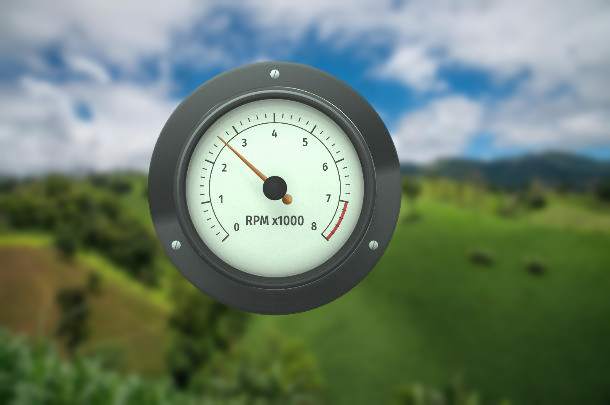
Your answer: 2600 rpm
